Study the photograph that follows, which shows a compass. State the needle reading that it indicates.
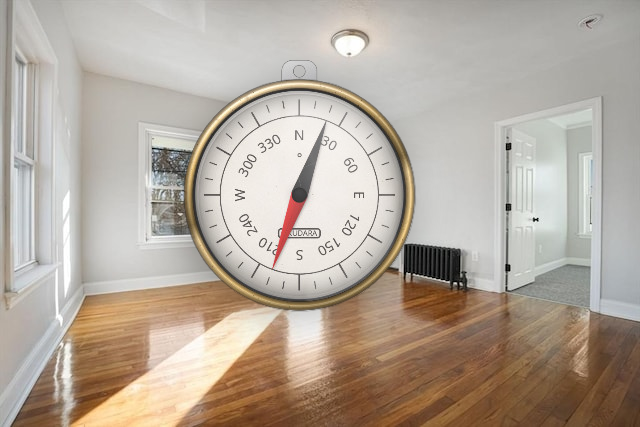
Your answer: 200 °
